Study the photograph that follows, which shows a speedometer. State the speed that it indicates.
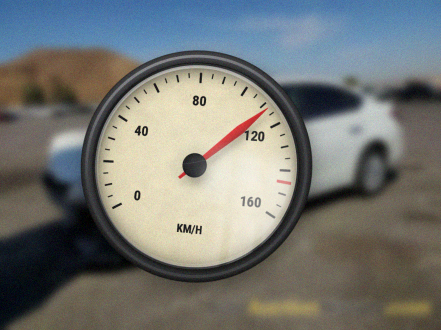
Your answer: 112.5 km/h
